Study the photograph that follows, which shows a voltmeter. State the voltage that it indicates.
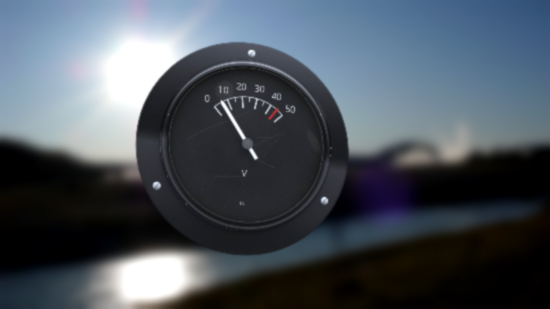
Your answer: 5 V
